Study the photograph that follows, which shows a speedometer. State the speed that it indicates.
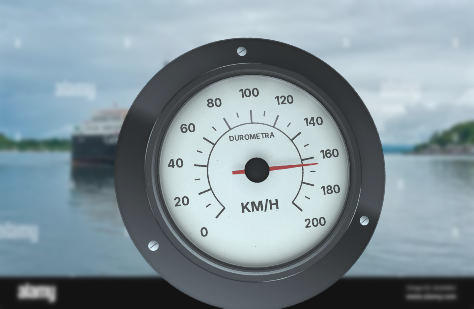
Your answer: 165 km/h
